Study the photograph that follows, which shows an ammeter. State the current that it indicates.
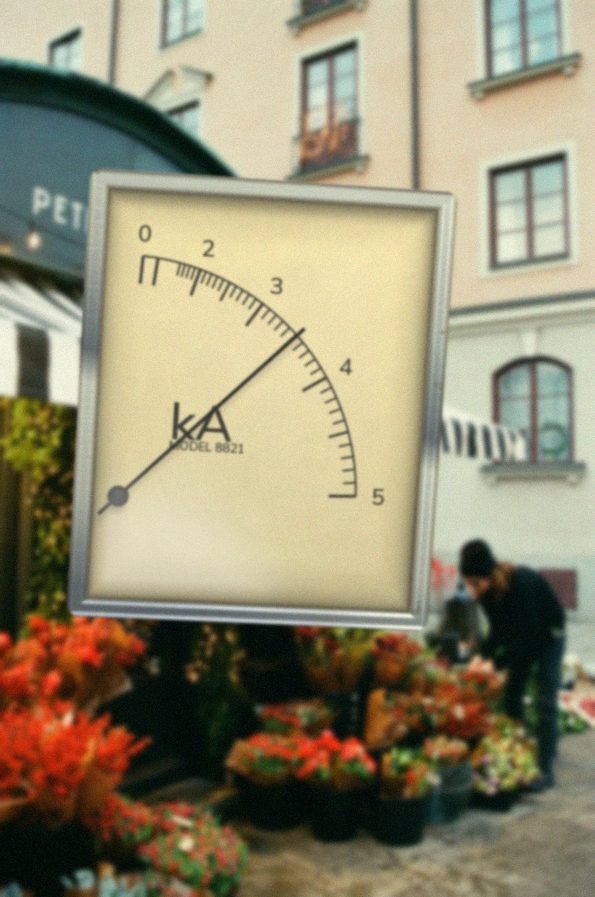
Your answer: 3.5 kA
